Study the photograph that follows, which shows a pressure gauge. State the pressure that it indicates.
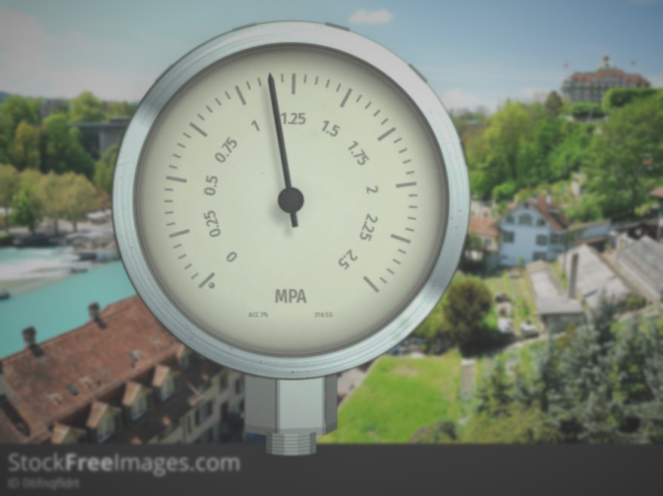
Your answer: 1.15 MPa
